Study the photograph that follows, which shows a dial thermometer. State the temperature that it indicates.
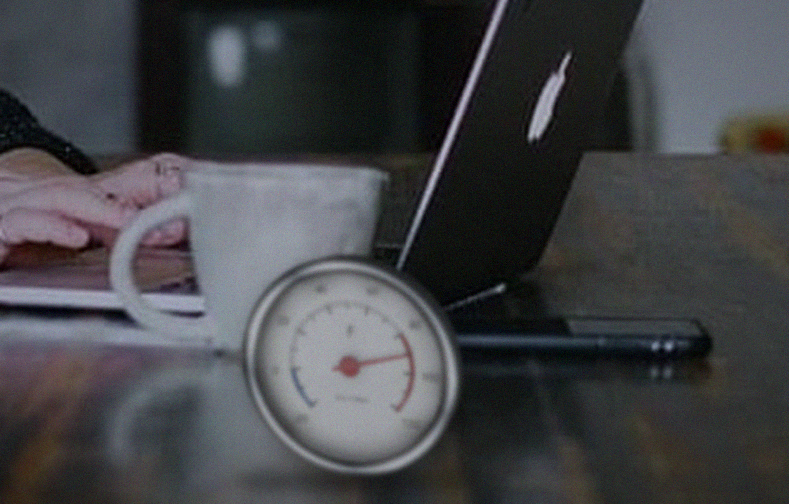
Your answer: 90 °F
